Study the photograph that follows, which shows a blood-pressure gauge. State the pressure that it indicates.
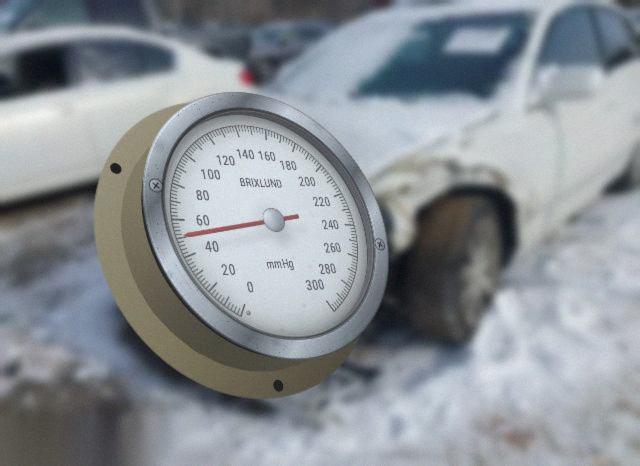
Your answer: 50 mmHg
